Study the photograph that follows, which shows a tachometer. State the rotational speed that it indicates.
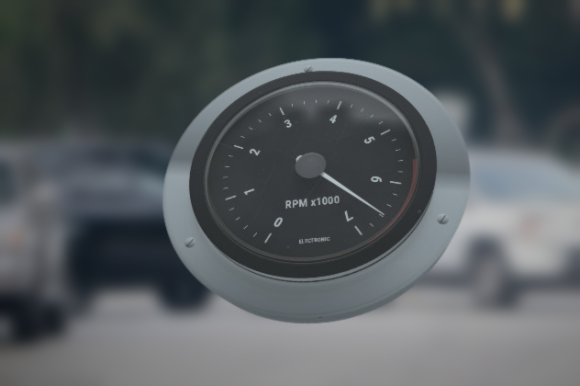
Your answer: 6600 rpm
